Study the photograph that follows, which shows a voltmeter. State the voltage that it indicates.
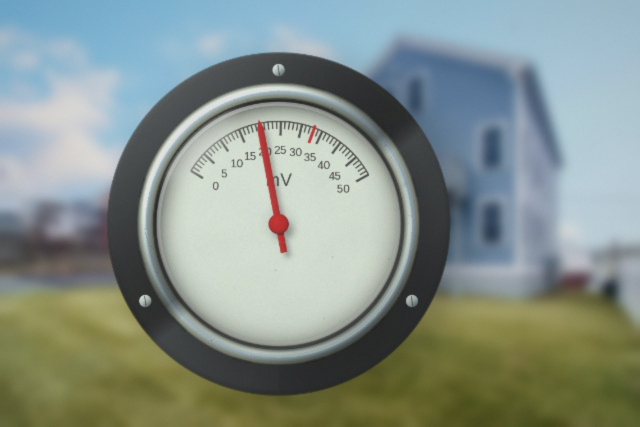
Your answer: 20 mV
